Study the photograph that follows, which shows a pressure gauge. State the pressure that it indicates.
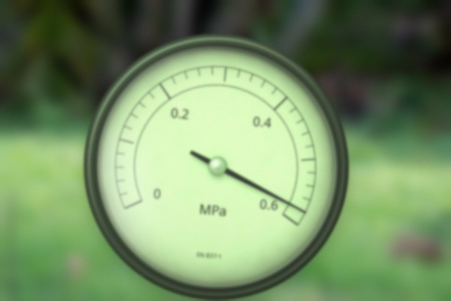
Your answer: 0.58 MPa
